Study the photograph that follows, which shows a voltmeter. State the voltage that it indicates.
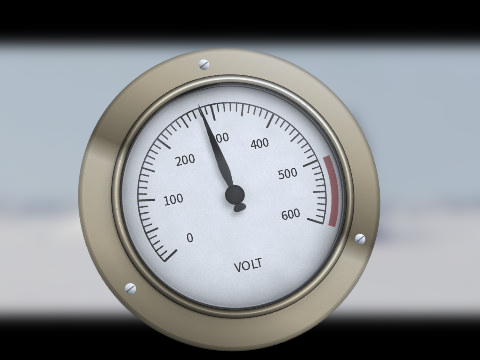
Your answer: 280 V
